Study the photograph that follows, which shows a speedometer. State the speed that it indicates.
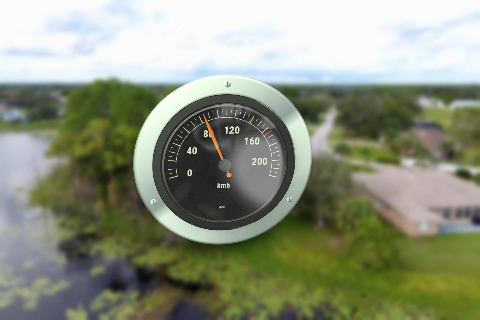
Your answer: 85 km/h
